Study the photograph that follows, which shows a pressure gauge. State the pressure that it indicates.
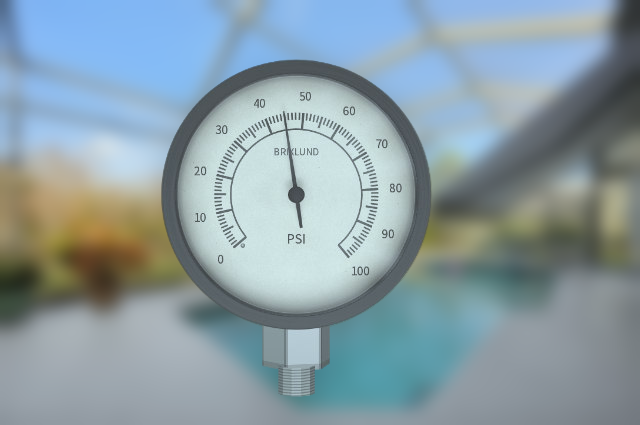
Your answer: 45 psi
